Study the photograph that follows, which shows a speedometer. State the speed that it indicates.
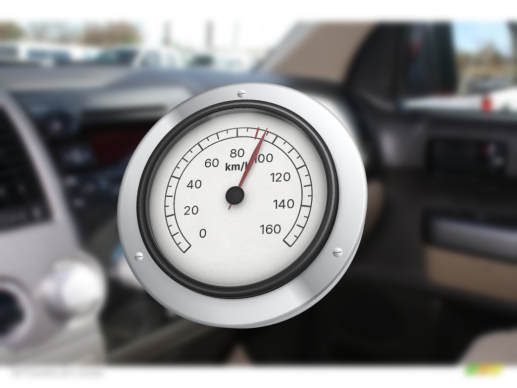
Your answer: 95 km/h
